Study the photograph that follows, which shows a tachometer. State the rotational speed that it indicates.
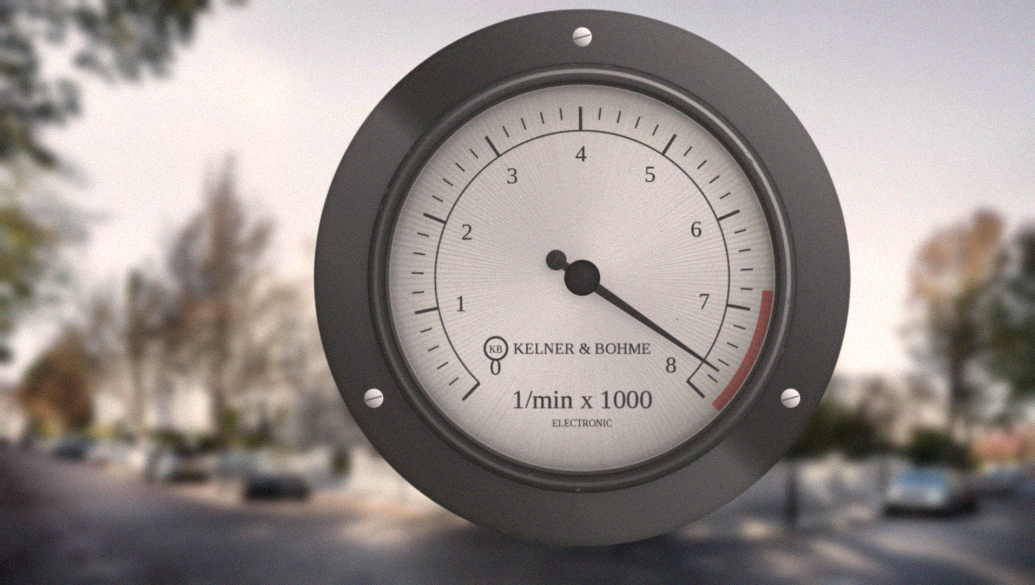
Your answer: 7700 rpm
